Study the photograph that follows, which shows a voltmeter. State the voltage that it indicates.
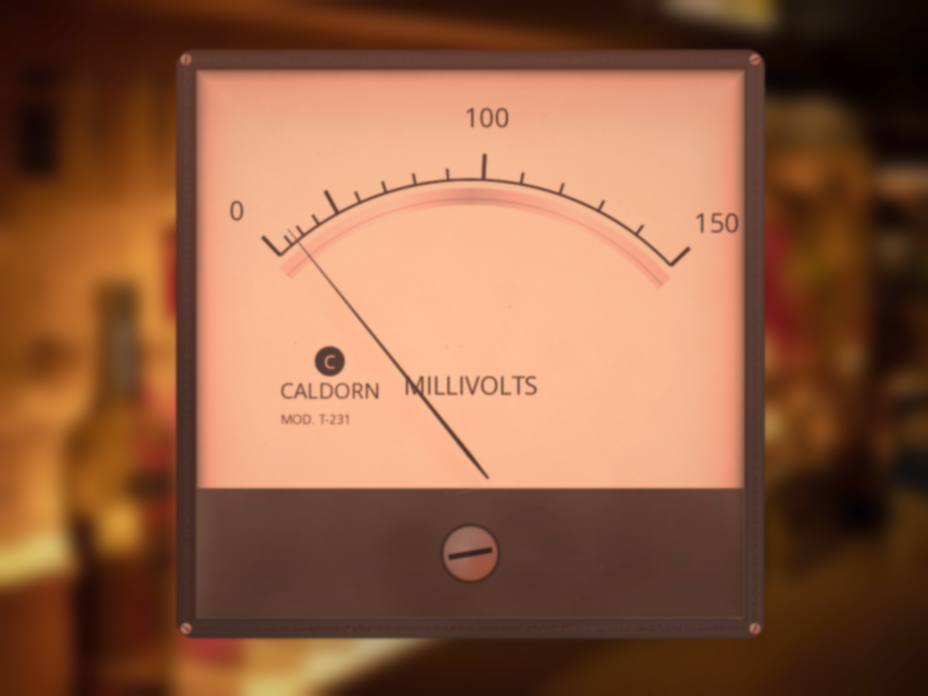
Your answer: 25 mV
